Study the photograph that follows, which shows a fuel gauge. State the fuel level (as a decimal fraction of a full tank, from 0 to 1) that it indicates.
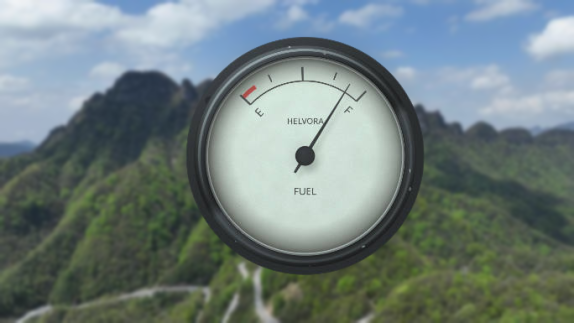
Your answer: 0.875
